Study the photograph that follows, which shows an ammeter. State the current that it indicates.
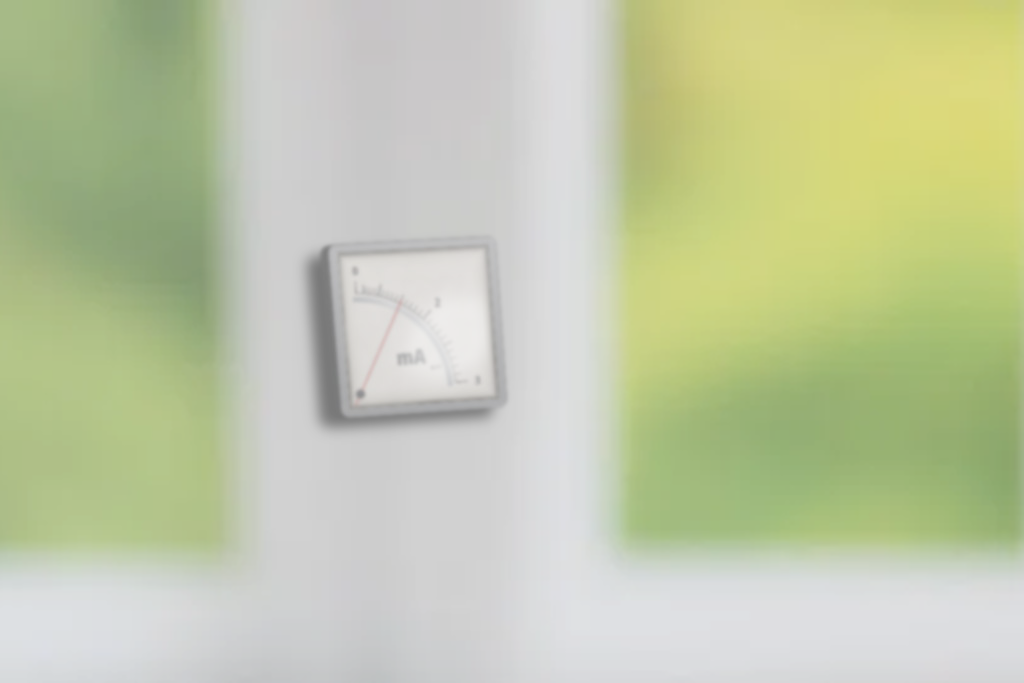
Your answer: 1.5 mA
